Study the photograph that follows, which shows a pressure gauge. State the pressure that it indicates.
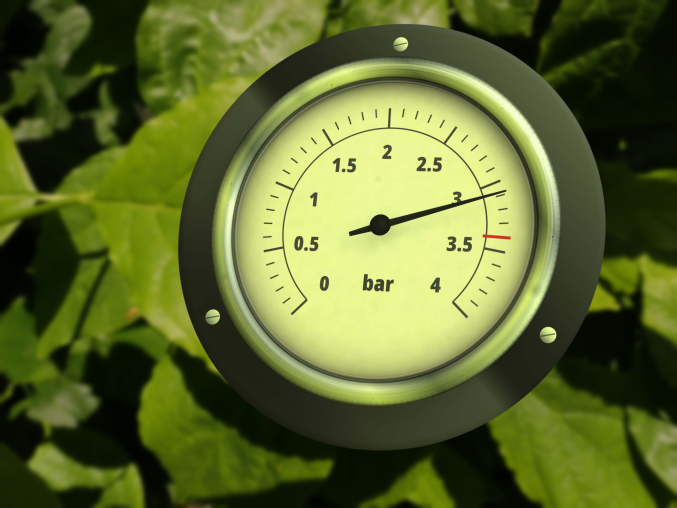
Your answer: 3.1 bar
